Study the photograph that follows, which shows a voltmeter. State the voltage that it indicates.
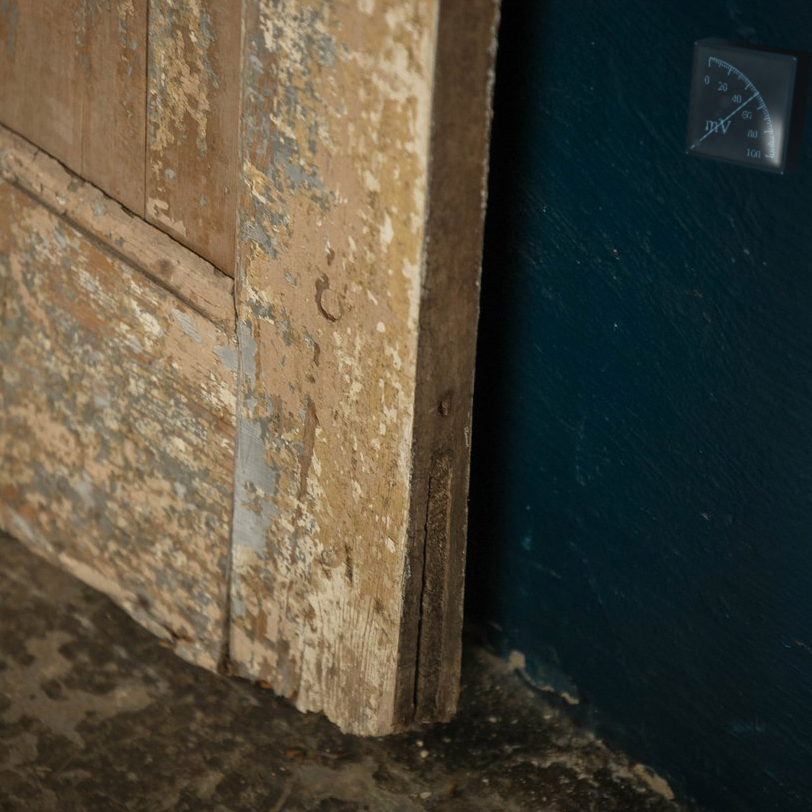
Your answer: 50 mV
